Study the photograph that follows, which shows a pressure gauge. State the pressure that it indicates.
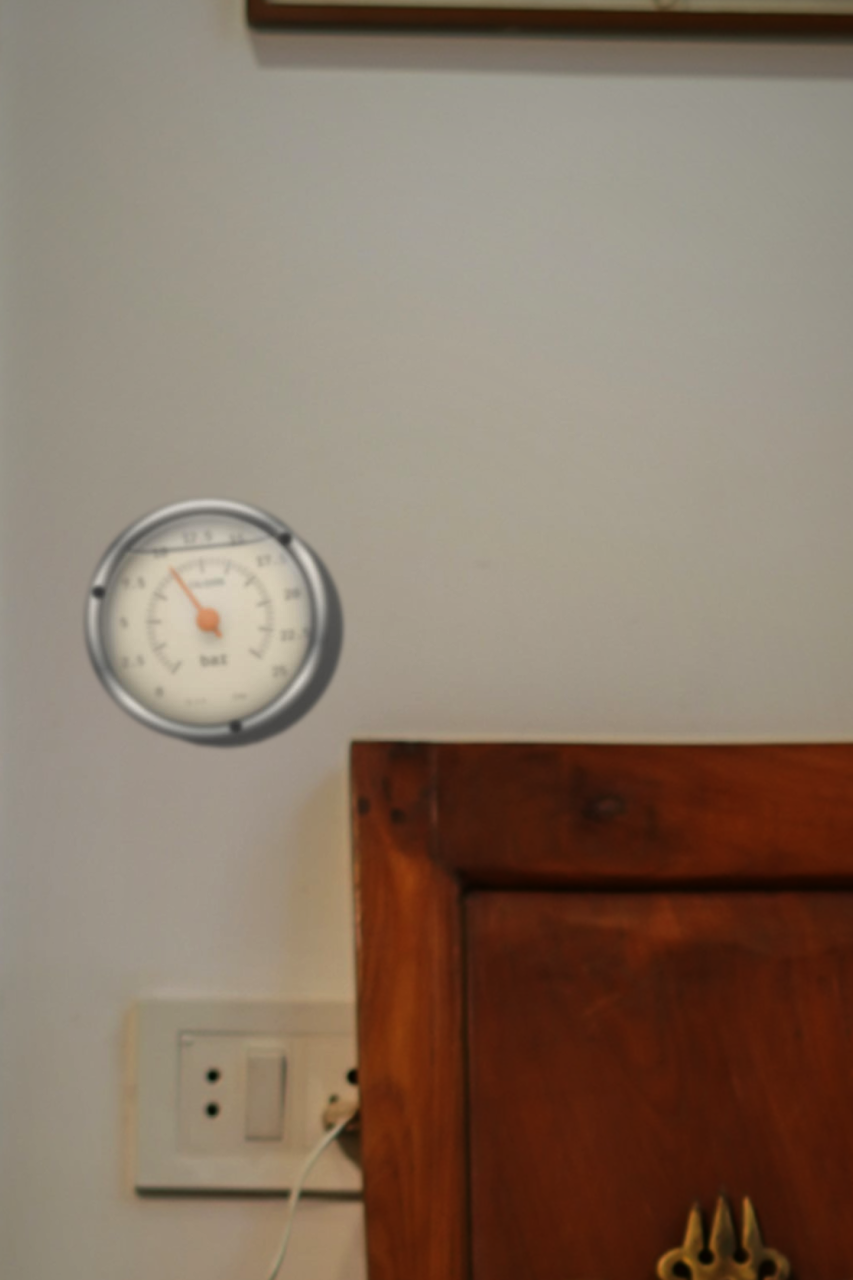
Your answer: 10 bar
